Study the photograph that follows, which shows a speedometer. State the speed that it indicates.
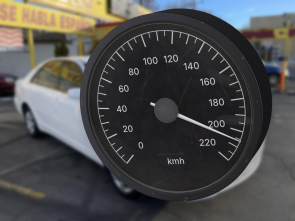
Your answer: 205 km/h
